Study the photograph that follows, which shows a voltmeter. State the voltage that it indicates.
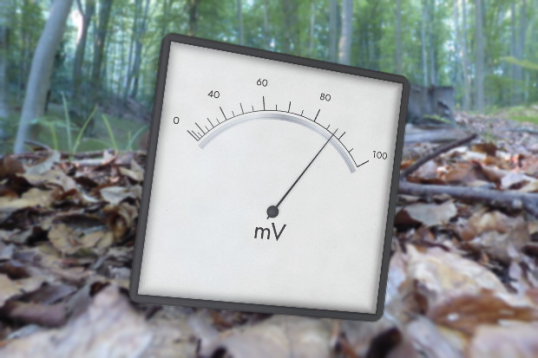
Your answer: 87.5 mV
